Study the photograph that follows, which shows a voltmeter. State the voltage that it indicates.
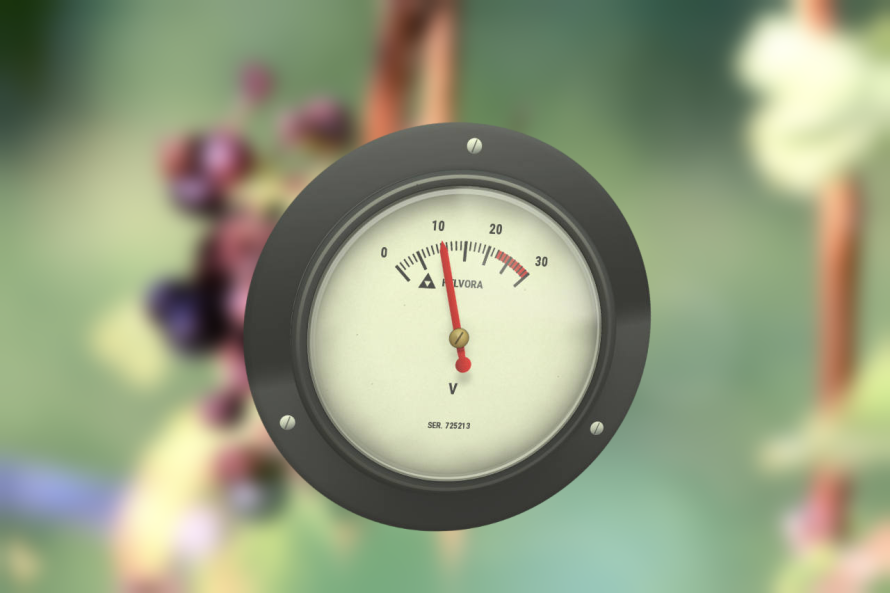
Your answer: 10 V
